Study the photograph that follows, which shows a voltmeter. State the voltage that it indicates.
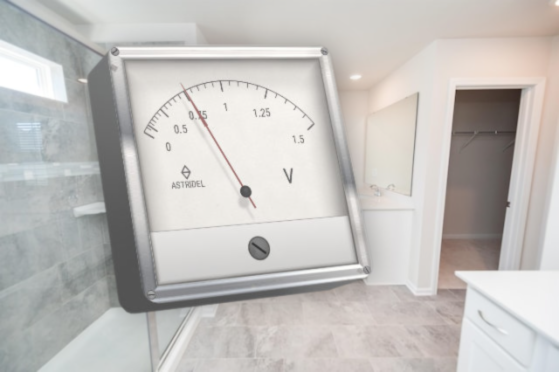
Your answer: 0.75 V
